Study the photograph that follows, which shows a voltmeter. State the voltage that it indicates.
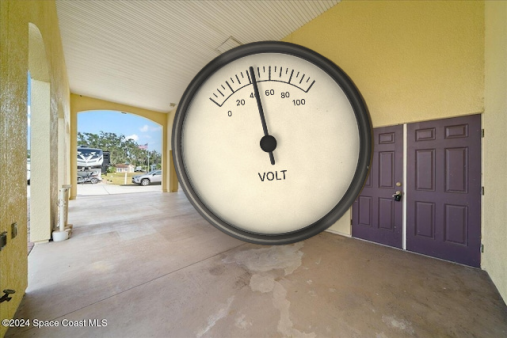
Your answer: 45 V
